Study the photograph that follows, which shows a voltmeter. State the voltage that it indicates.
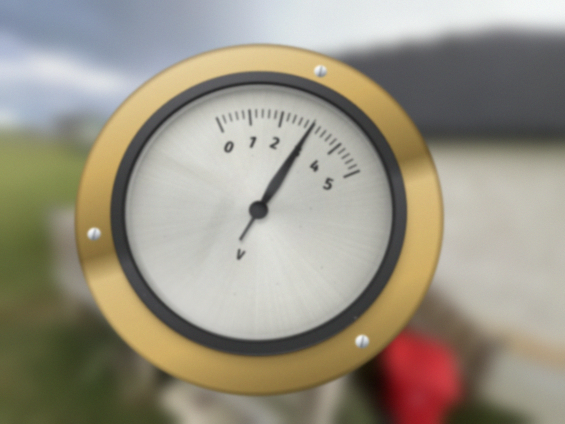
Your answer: 3 V
